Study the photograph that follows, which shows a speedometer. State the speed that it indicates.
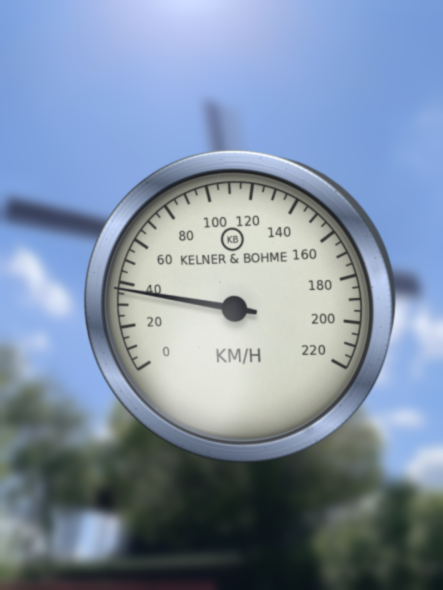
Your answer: 37.5 km/h
